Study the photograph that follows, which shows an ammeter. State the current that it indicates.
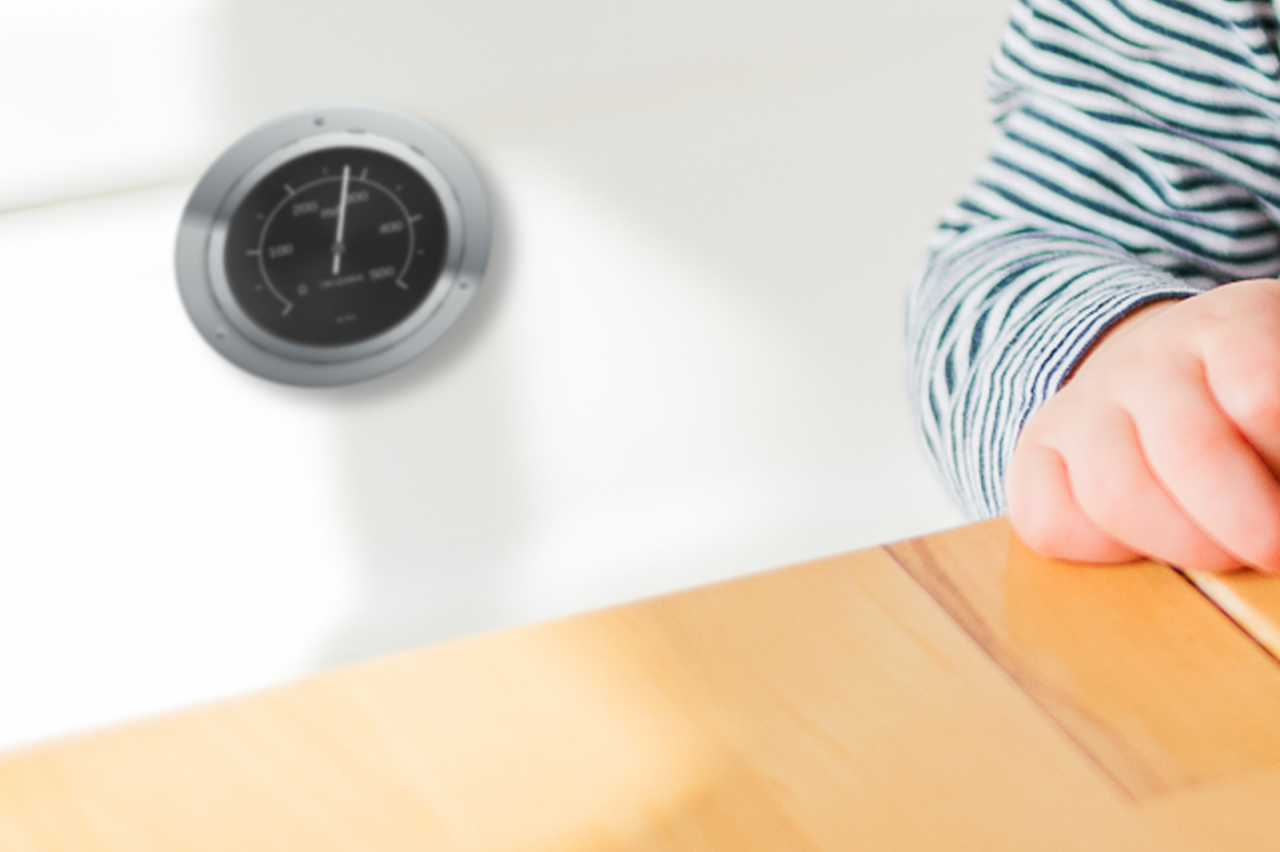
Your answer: 275 mA
